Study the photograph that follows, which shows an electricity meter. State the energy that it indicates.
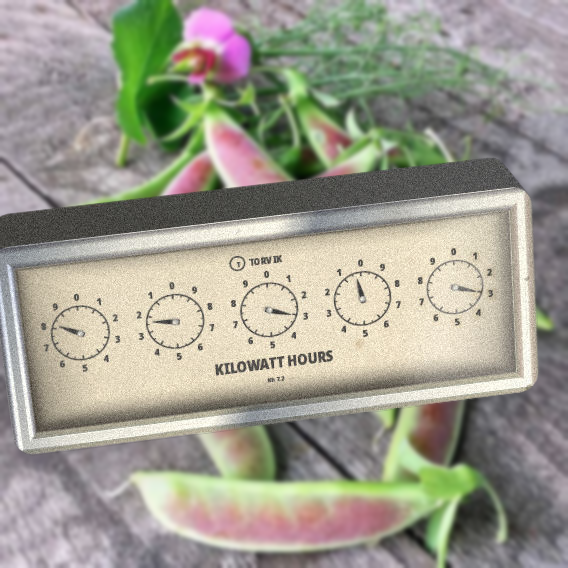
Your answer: 82303 kWh
